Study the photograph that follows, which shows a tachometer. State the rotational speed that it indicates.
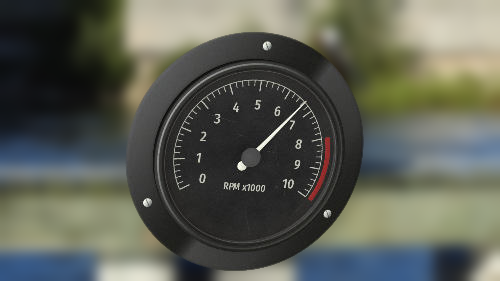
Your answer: 6600 rpm
